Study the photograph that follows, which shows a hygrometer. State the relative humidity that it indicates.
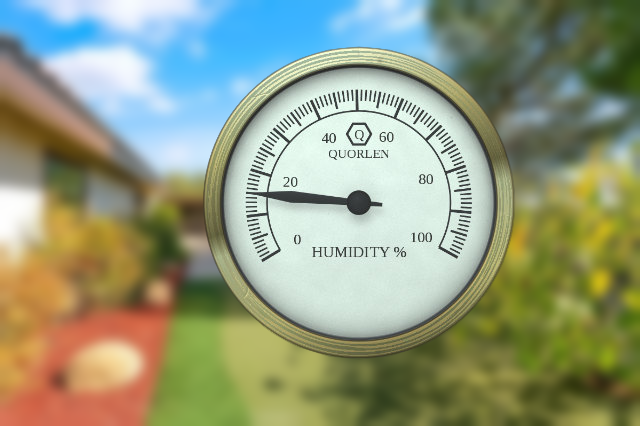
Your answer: 15 %
